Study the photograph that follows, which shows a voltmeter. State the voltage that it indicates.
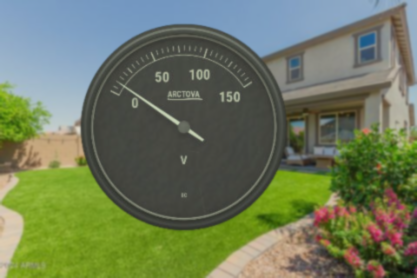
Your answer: 10 V
